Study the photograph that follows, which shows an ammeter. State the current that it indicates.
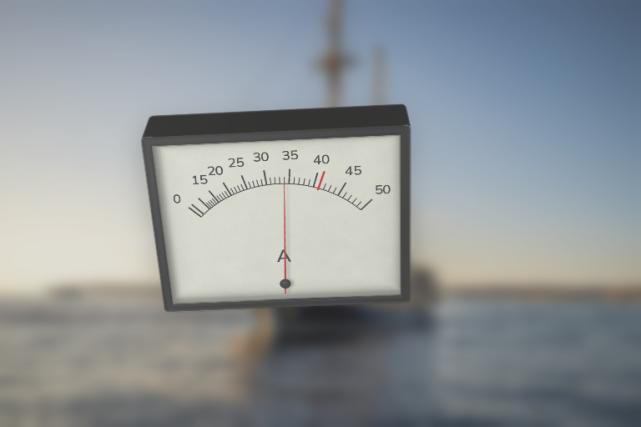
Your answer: 34 A
